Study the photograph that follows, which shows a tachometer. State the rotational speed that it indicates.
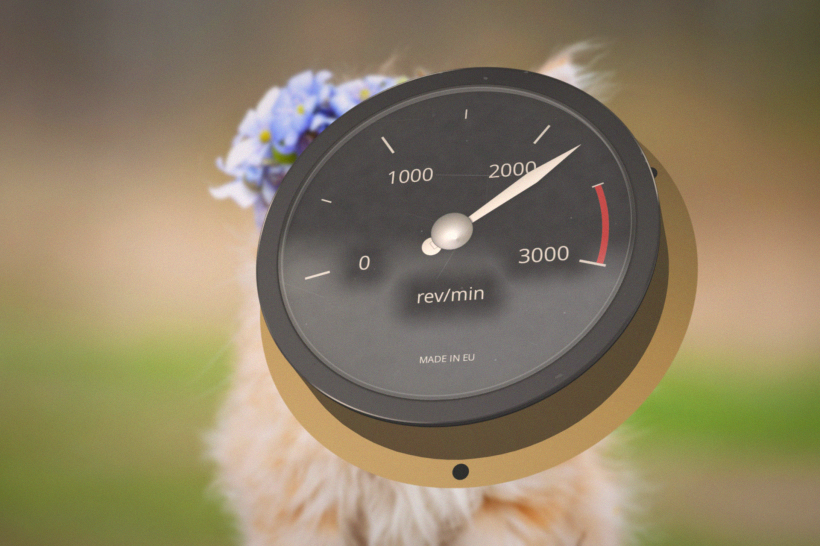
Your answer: 2250 rpm
